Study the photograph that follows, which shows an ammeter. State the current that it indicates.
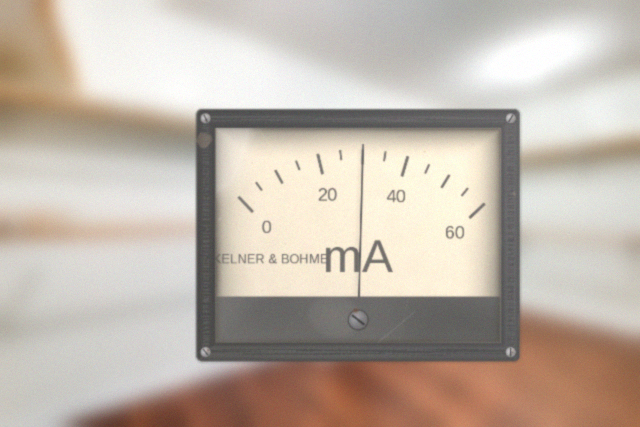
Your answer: 30 mA
